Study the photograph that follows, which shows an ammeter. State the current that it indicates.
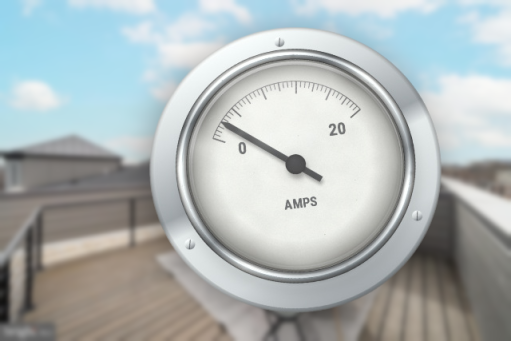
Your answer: 2 A
